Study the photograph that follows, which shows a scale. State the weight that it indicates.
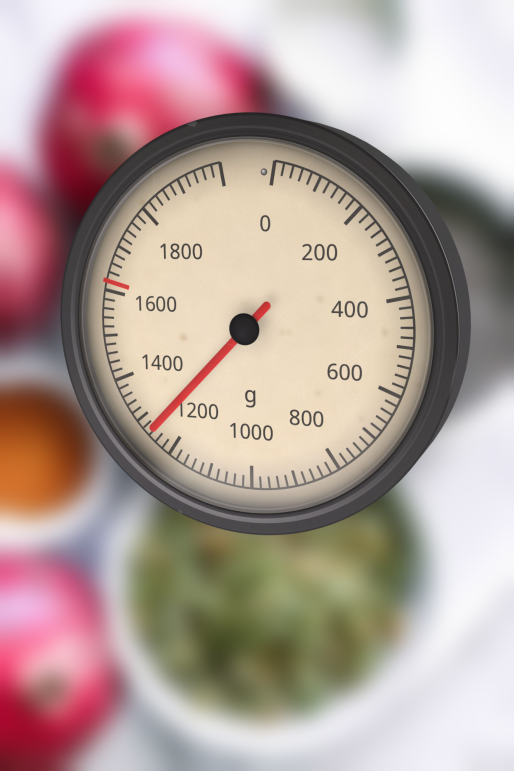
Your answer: 1260 g
